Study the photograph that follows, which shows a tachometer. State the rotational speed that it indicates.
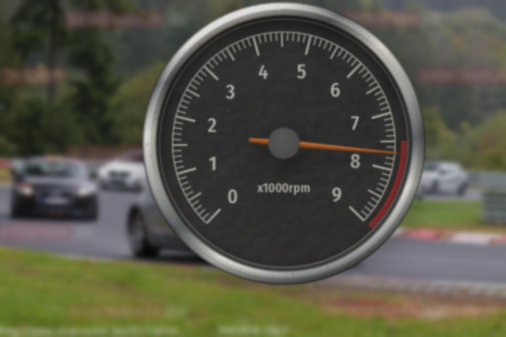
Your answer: 7700 rpm
